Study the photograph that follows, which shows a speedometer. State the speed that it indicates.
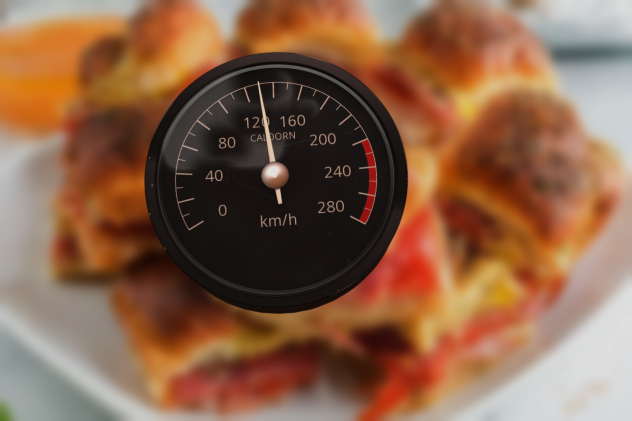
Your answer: 130 km/h
